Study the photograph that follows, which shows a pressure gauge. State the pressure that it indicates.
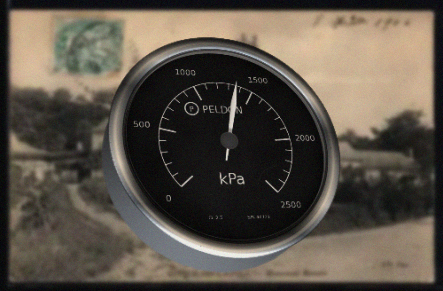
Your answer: 1350 kPa
